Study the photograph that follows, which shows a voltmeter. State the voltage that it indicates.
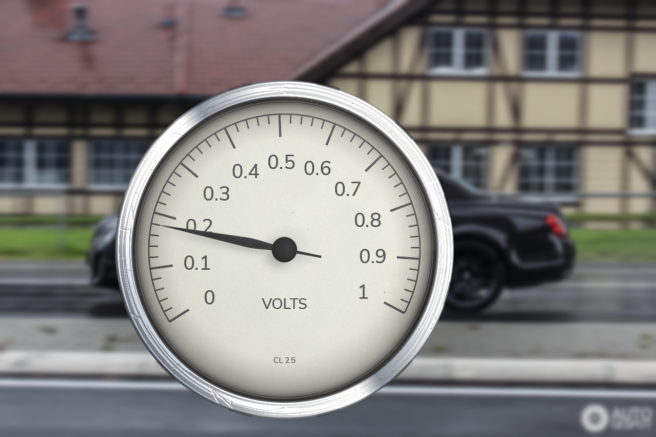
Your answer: 0.18 V
